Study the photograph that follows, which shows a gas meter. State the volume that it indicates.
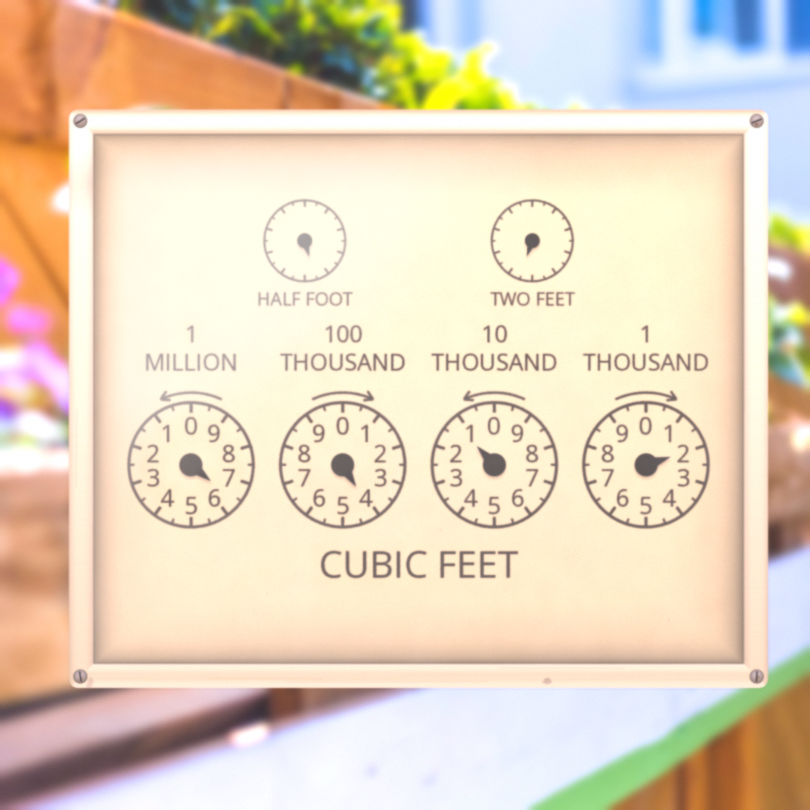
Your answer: 641200 ft³
